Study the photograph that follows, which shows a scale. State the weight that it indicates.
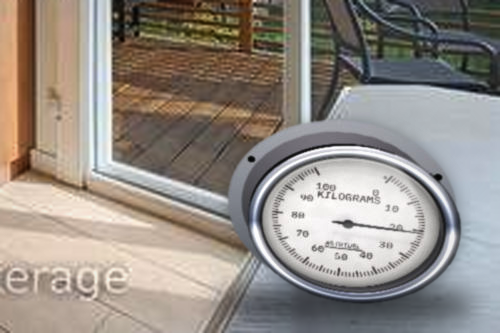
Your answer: 20 kg
